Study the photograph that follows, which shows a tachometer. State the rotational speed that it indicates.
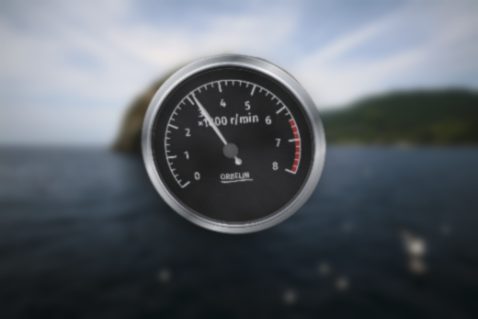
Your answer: 3200 rpm
